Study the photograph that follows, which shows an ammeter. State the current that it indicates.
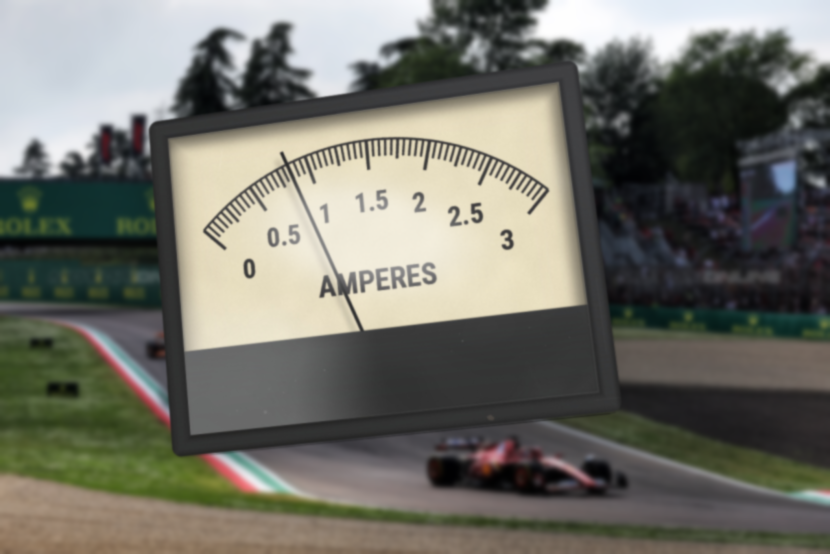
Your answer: 0.85 A
